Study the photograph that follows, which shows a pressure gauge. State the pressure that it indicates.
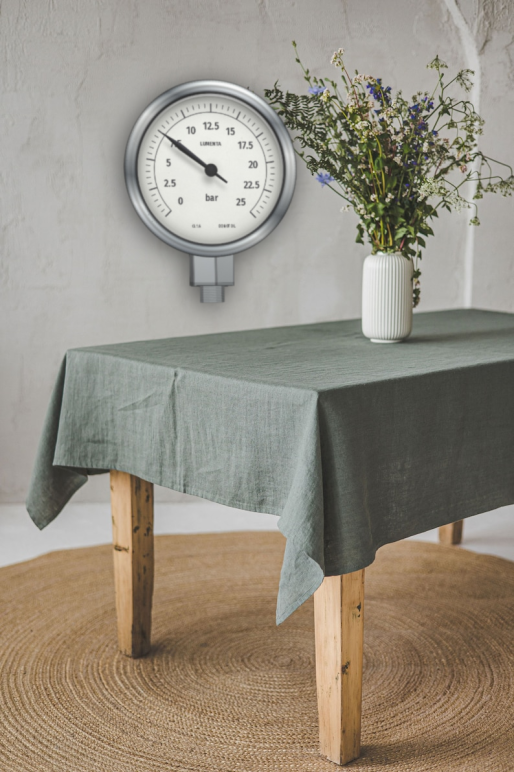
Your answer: 7.5 bar
